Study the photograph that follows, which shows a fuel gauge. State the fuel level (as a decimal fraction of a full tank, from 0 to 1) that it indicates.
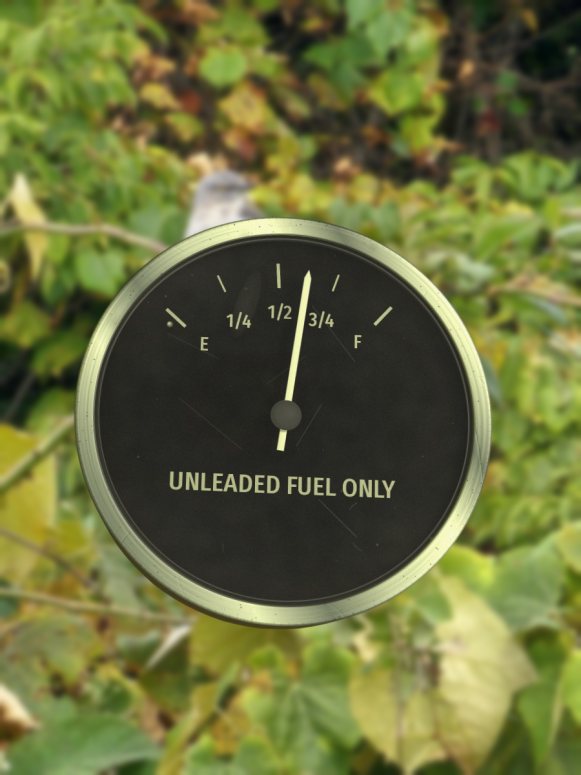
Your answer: 0.625
